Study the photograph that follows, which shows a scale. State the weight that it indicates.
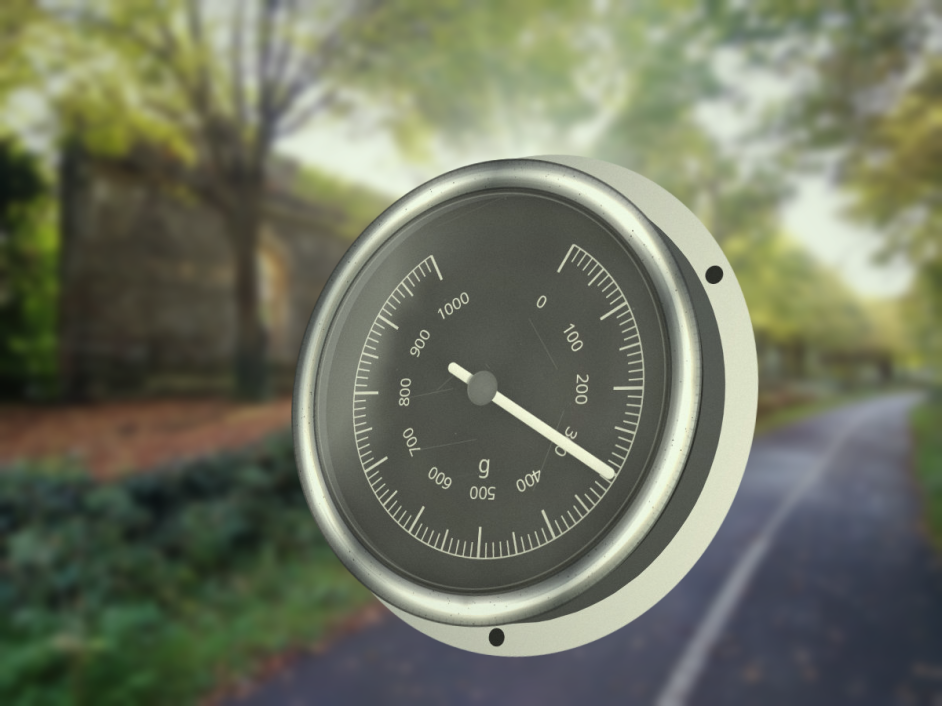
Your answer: 300 g
